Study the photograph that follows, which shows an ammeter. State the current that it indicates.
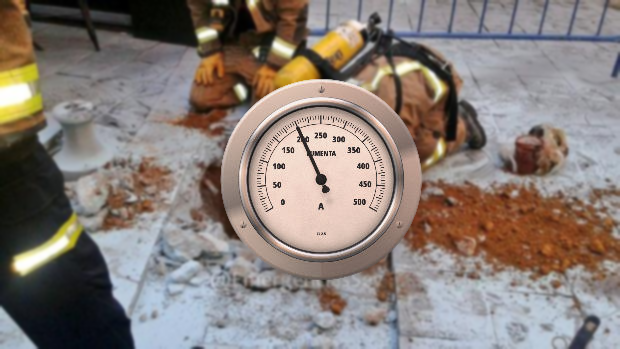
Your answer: 200 A
